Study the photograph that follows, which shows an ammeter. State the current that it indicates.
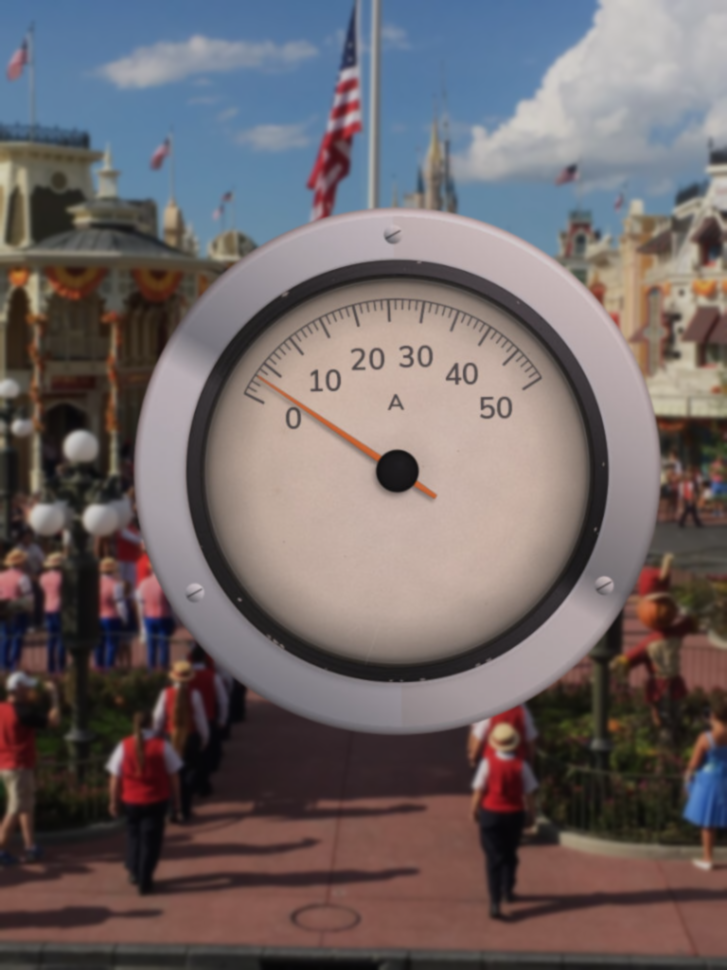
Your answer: 3 A
